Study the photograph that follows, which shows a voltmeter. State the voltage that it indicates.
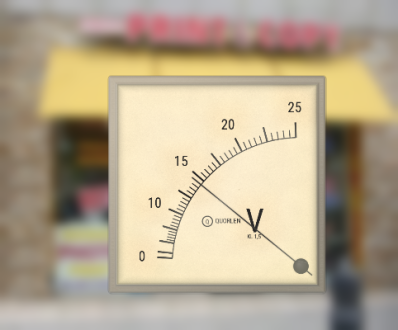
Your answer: 14.5 V
